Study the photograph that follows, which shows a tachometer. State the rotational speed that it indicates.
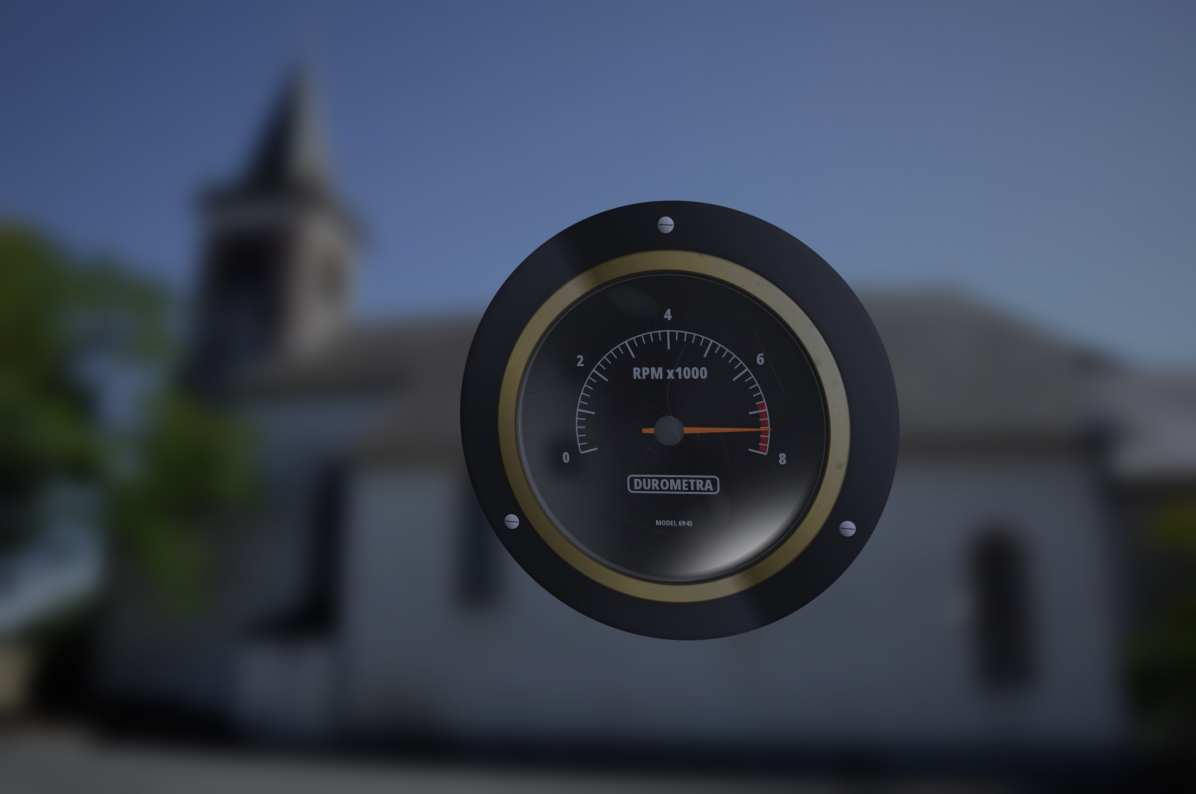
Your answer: 7400 rpm
